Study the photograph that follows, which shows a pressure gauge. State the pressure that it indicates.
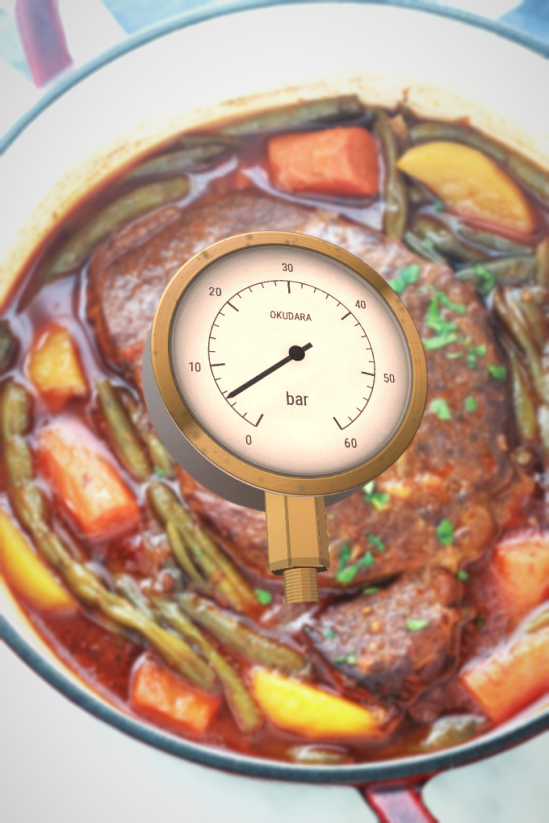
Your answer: 5 bar
